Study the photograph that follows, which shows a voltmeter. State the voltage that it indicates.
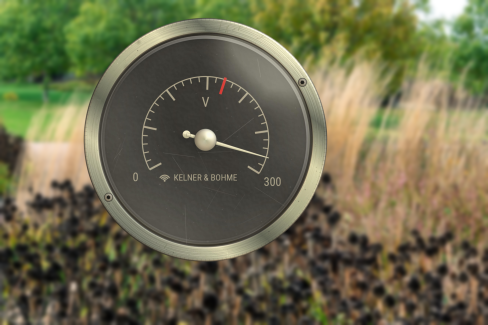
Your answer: 280 V
